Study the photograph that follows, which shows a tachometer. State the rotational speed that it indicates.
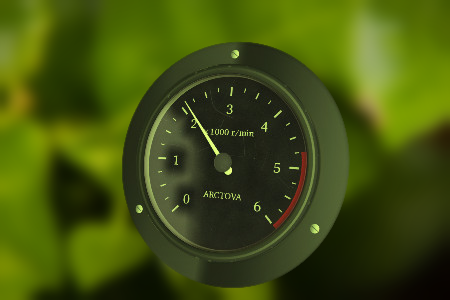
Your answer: 2125 rpm
